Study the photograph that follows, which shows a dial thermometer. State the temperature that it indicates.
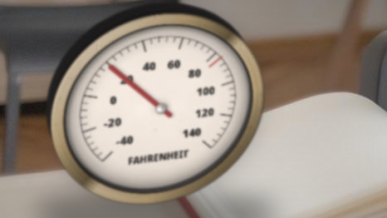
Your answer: 20 °F
